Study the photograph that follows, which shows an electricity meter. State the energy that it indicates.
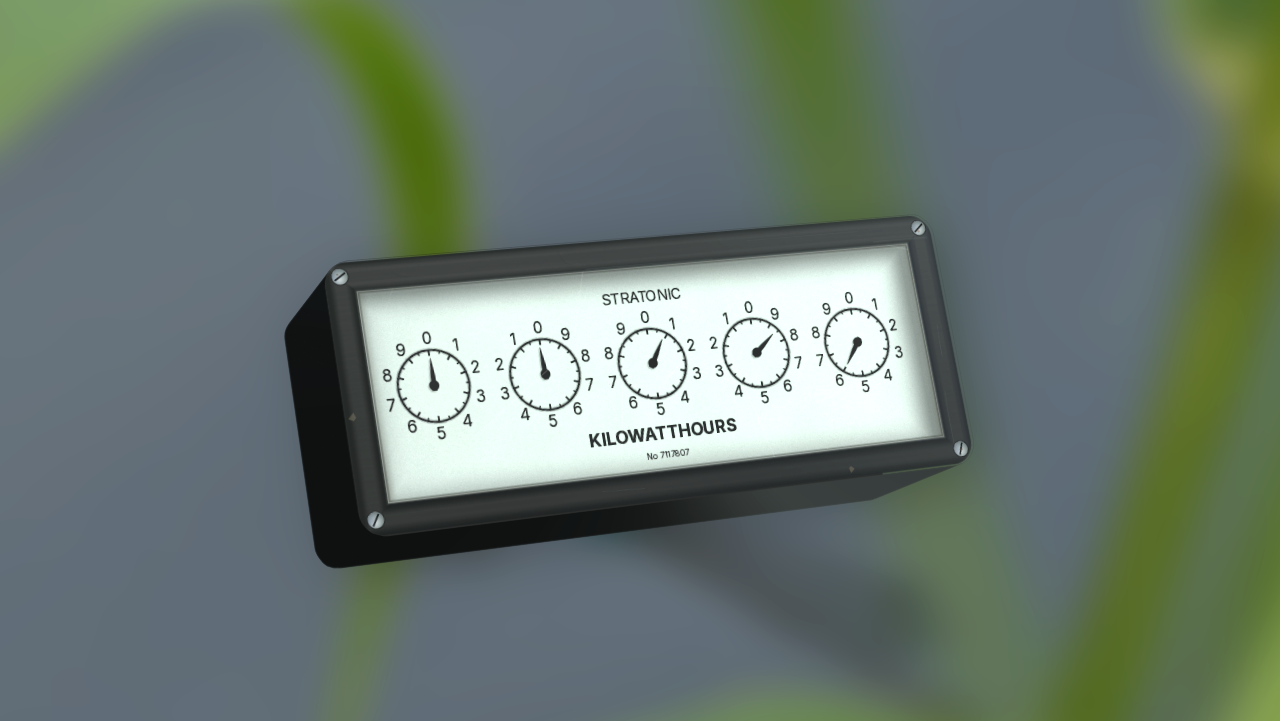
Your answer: 86 kWh
